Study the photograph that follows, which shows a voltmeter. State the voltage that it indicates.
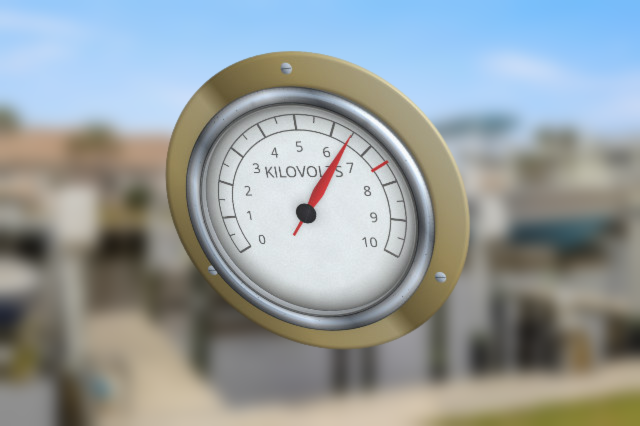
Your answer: 6.5 kV
